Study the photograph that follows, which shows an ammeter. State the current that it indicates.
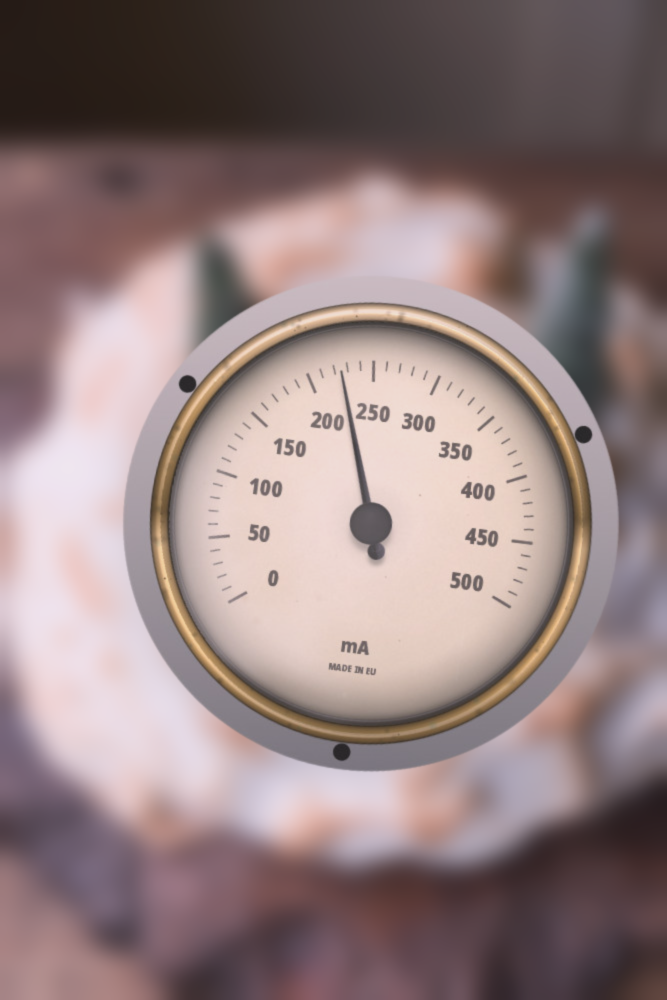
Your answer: 225 mA
